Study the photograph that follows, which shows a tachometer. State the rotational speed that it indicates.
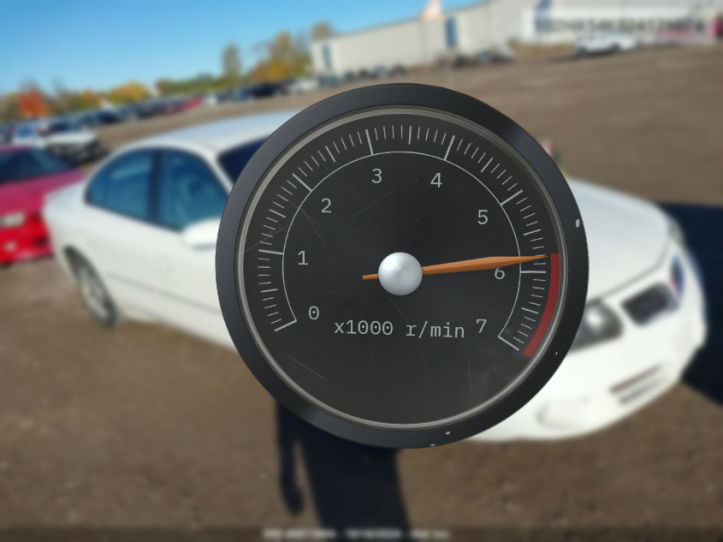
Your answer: 5800 rpm
